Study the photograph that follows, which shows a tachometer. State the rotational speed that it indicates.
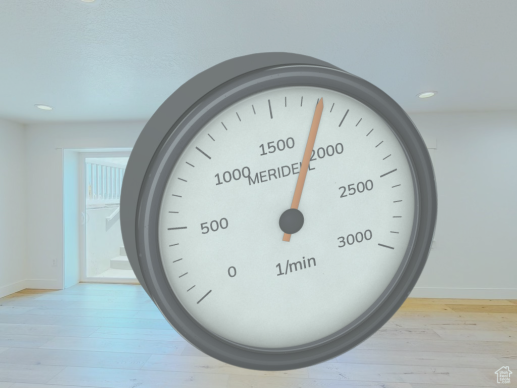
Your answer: 1800 rpm
